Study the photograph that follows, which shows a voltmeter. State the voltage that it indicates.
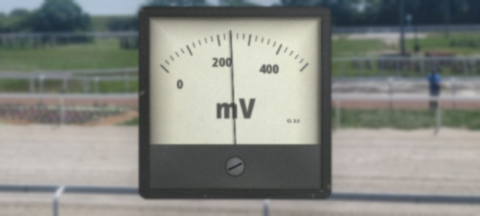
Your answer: 240 mV
